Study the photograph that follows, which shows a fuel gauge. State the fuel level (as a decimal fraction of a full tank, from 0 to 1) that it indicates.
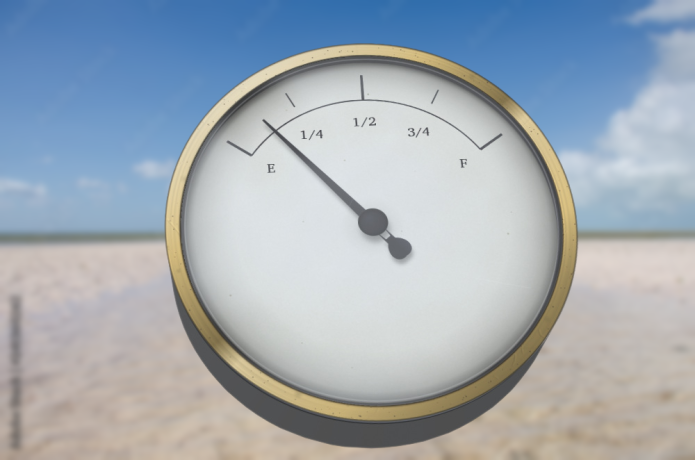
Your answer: 0.125
